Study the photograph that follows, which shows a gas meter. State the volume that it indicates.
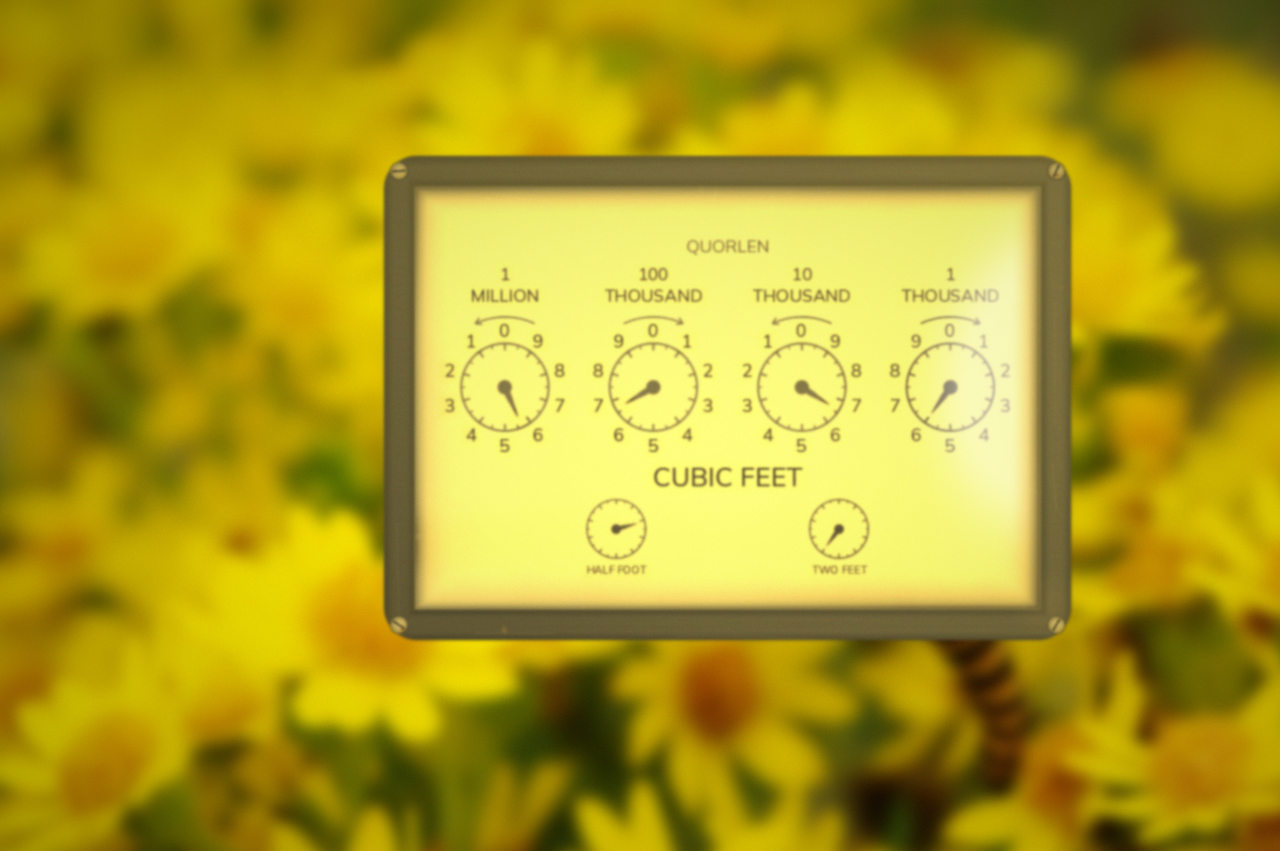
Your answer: 566600 ft³
